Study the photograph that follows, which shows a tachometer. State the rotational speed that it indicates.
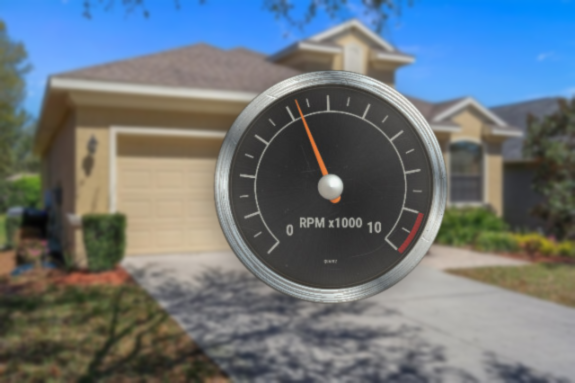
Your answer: 4250 rpm
